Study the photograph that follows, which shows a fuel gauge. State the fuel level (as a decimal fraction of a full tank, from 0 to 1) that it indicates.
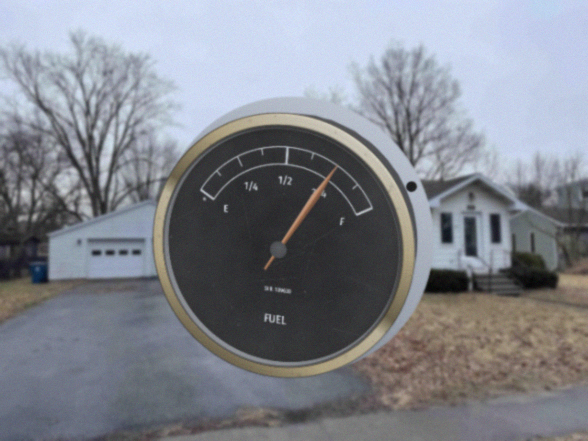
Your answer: 0.75
